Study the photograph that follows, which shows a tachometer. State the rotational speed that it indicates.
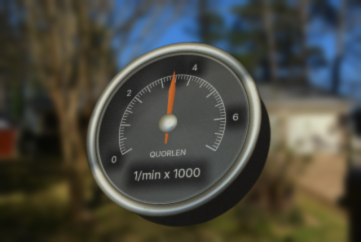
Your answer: 3500 rpm
